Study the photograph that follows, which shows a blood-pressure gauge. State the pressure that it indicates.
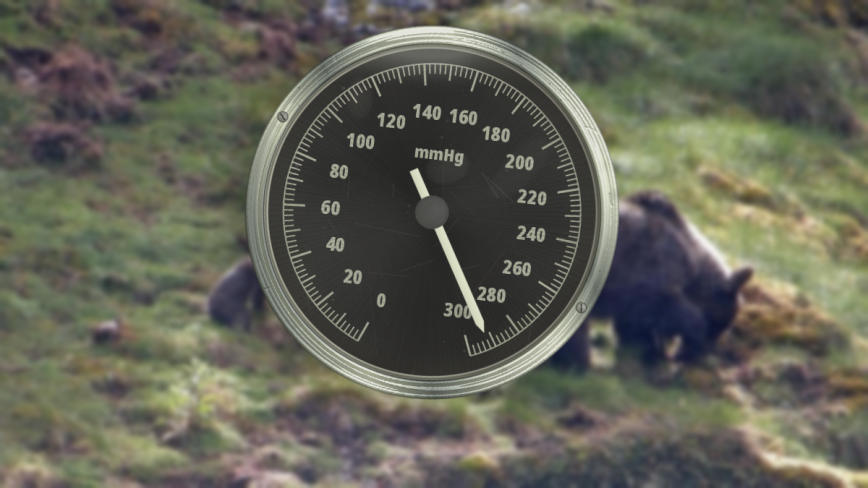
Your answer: 292 mmHg
